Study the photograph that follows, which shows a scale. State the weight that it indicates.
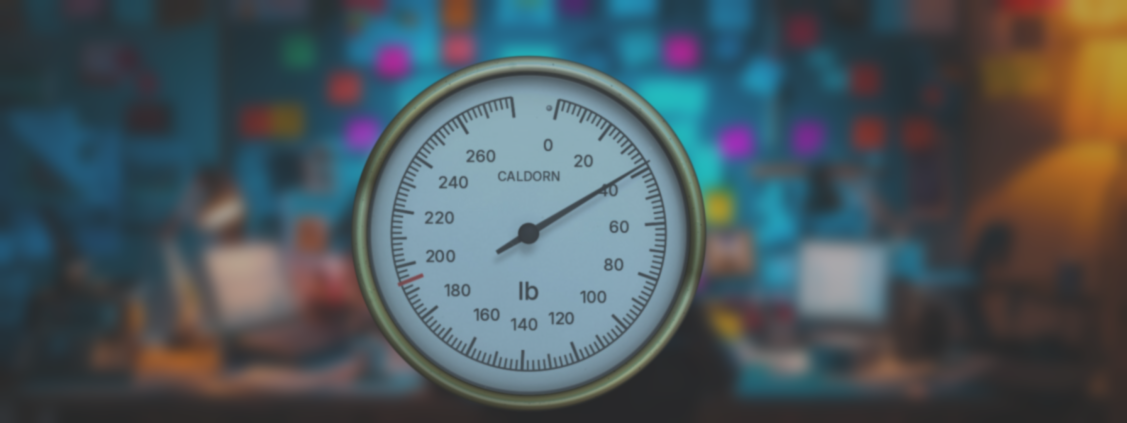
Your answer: 38 lb
